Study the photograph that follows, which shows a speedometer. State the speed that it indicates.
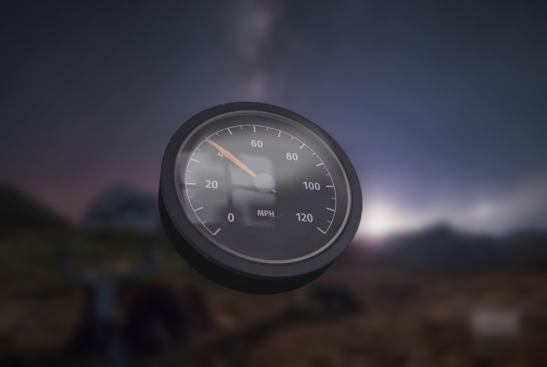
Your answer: 40 mph
